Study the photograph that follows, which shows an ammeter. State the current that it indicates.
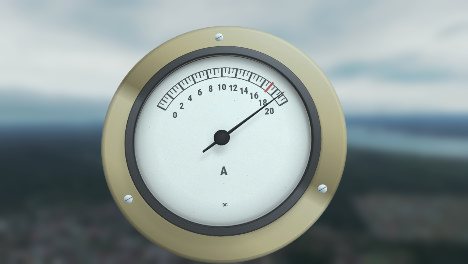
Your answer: 19 A
